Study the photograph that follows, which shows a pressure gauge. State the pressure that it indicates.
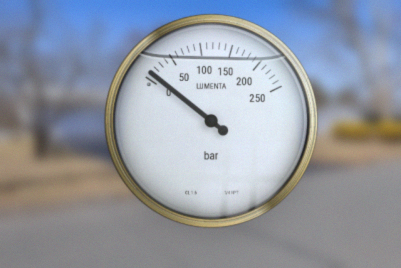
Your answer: 10 bar
